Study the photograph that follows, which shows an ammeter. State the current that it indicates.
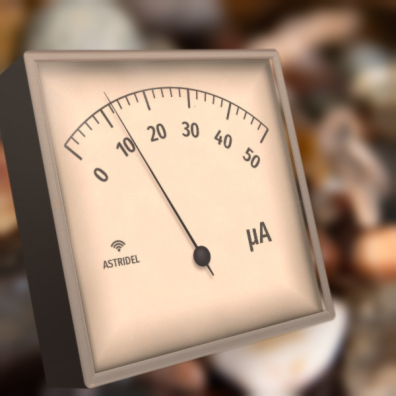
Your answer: 12 µA
